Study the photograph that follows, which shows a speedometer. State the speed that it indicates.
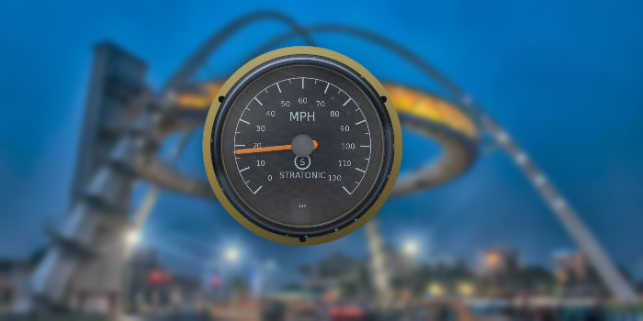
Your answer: 17.5 mph
